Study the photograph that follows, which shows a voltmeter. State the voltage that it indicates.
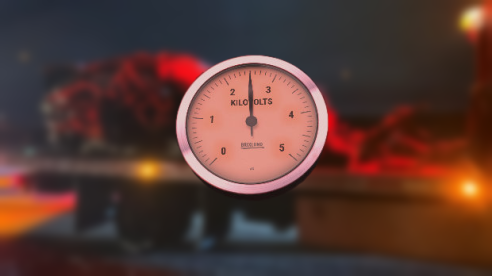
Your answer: 2.5 kV
